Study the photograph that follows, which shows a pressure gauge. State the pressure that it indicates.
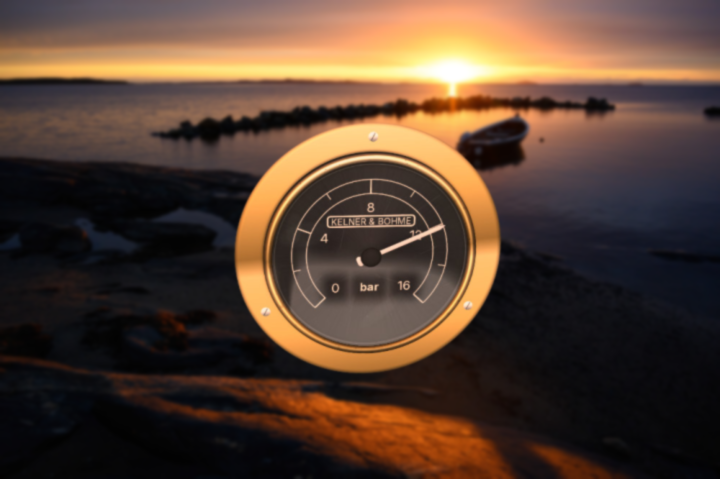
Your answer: 12 bar
